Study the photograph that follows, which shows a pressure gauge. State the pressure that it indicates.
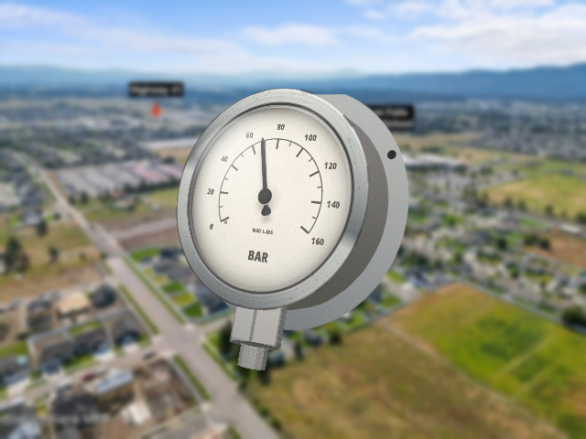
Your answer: 70 bar
